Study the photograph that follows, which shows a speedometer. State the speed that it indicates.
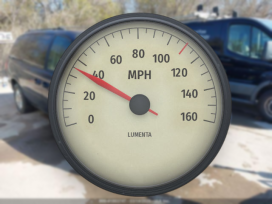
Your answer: 35 mph
